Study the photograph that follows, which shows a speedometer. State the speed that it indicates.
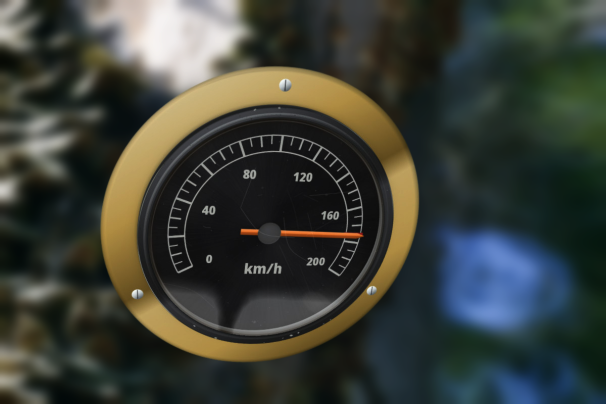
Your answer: 175 km/h
